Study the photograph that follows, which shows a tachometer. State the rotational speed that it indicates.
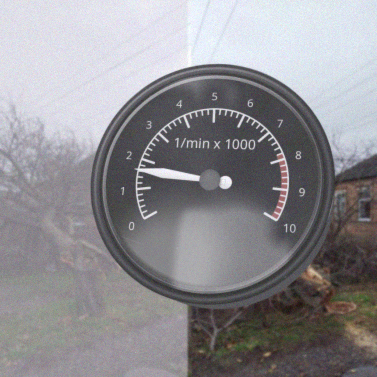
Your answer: 1600 rpm
